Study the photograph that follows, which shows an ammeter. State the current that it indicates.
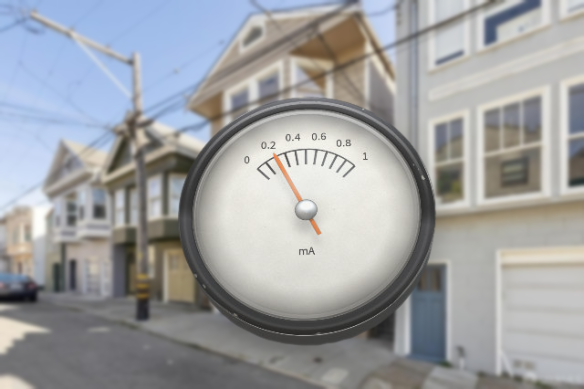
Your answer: 0.2 mA
